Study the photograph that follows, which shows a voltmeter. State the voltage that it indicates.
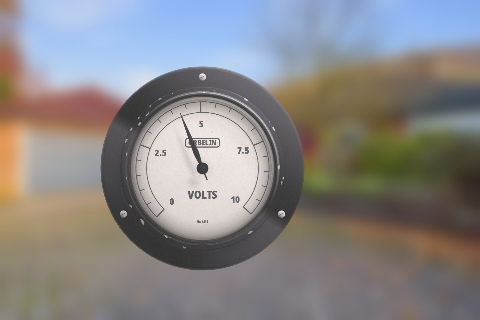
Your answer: 4.25 V
